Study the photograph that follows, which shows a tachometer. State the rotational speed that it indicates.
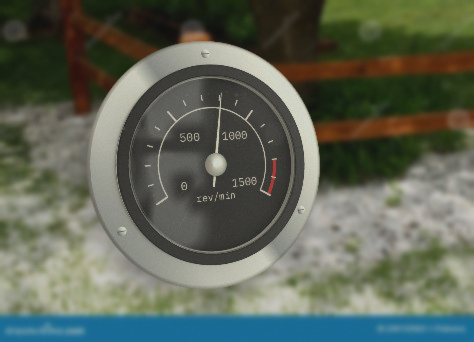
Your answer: 800 rpm
